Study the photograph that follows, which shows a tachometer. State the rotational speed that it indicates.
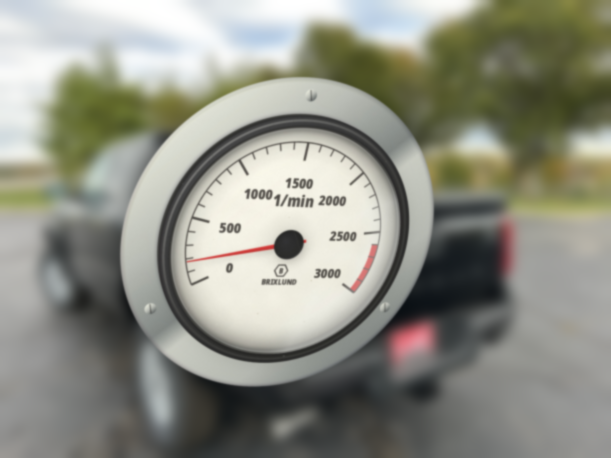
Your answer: 200 rpm
